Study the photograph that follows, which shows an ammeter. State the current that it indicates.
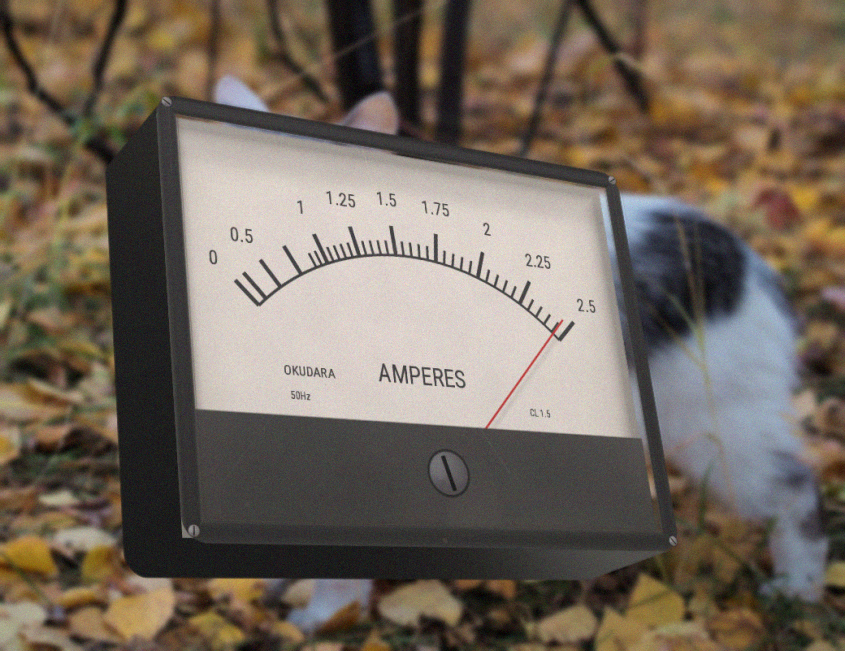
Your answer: 2.45 A
